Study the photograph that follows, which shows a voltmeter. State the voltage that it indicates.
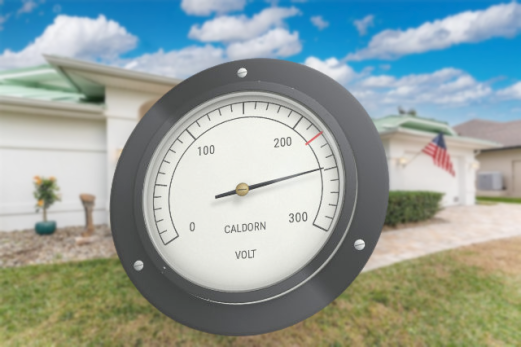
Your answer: 250 V
